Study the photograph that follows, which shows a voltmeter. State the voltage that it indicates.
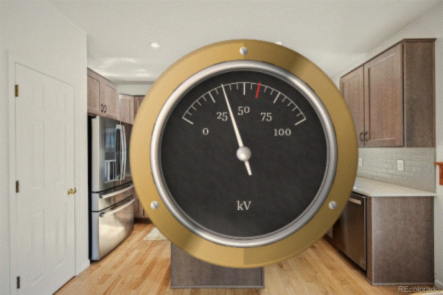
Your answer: 35 kV
